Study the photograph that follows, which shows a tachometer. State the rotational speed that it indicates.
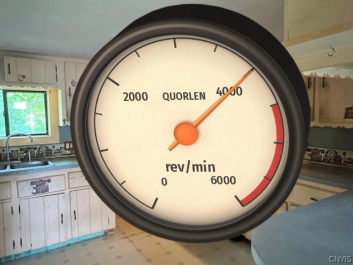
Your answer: 4000 rpm
